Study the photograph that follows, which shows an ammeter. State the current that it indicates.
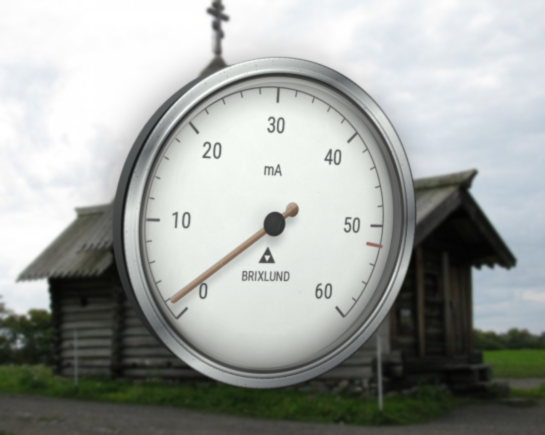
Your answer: 2 mA
